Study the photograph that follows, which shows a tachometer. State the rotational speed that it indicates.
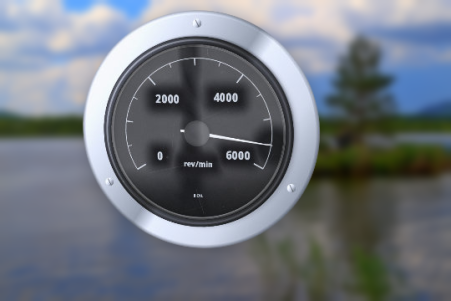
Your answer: 5500 rpm
